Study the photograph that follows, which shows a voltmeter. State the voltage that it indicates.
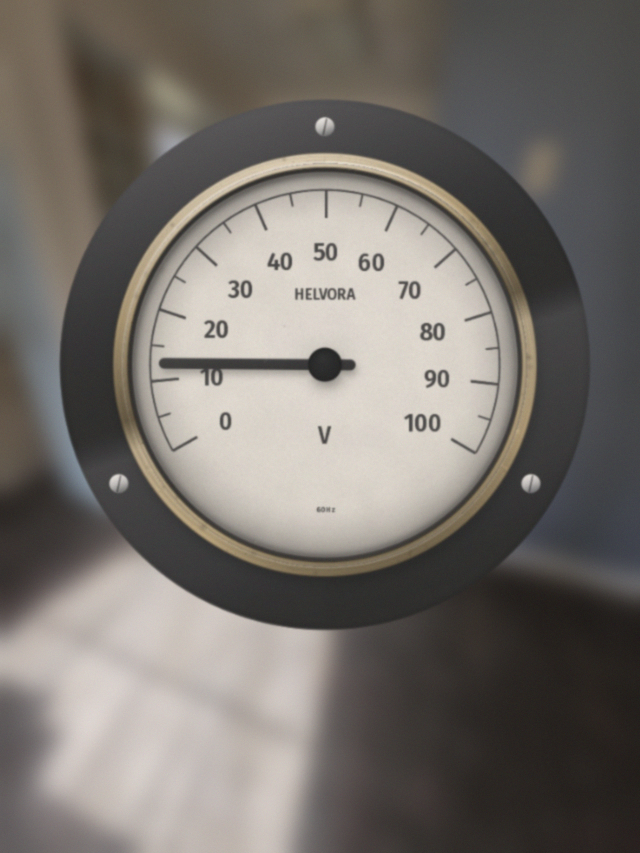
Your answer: 12.5 V
